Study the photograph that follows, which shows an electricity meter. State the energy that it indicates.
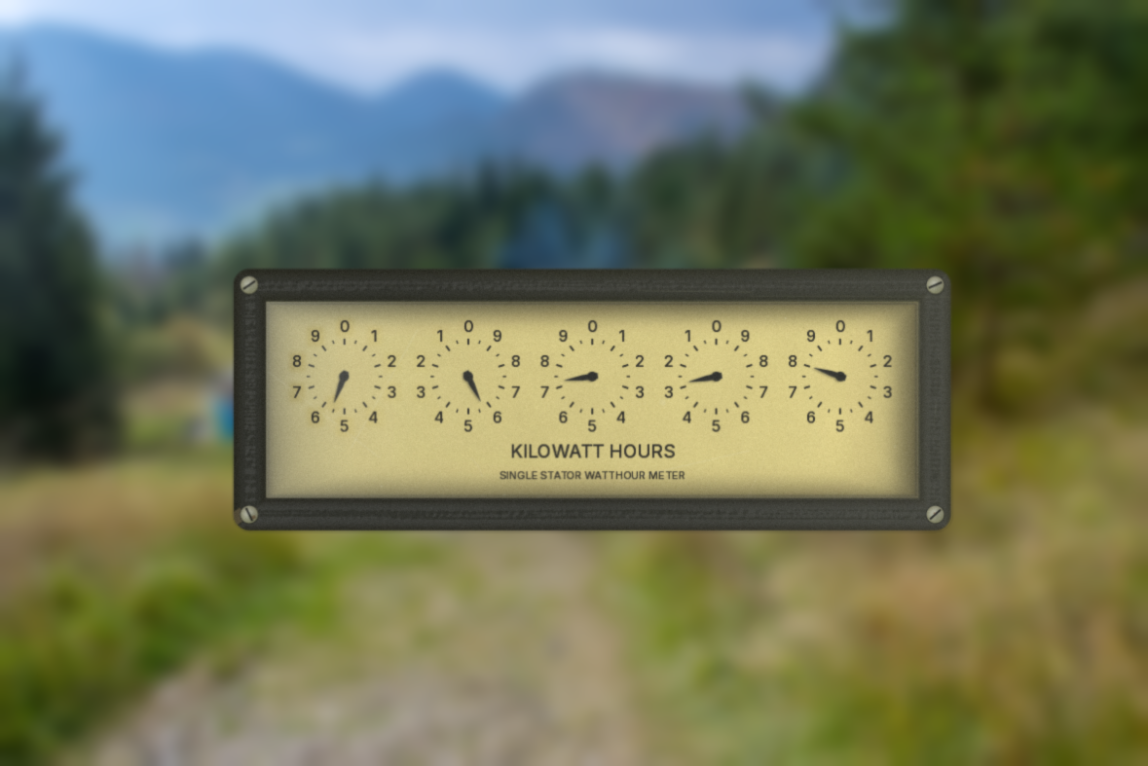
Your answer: 55728 kWh
